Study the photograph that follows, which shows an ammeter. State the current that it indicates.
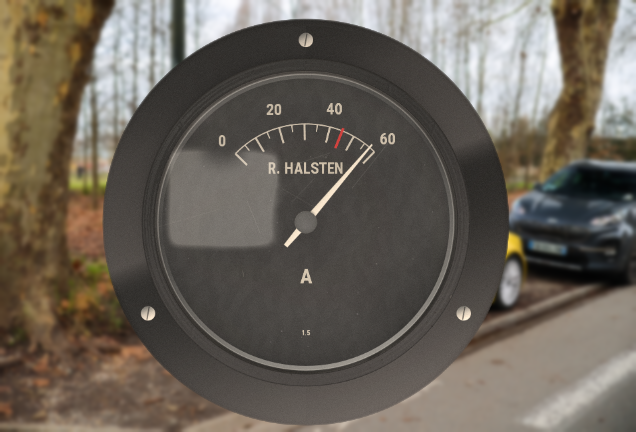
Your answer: 57.5 A
